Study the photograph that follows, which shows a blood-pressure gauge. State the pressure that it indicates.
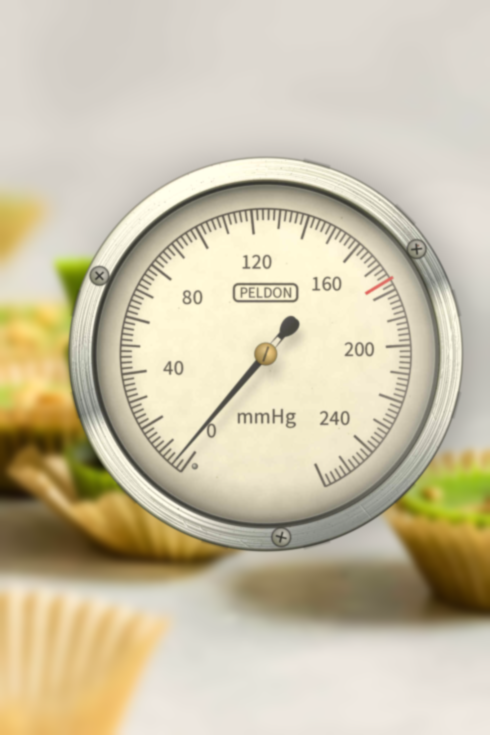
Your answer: 4 mmHg
